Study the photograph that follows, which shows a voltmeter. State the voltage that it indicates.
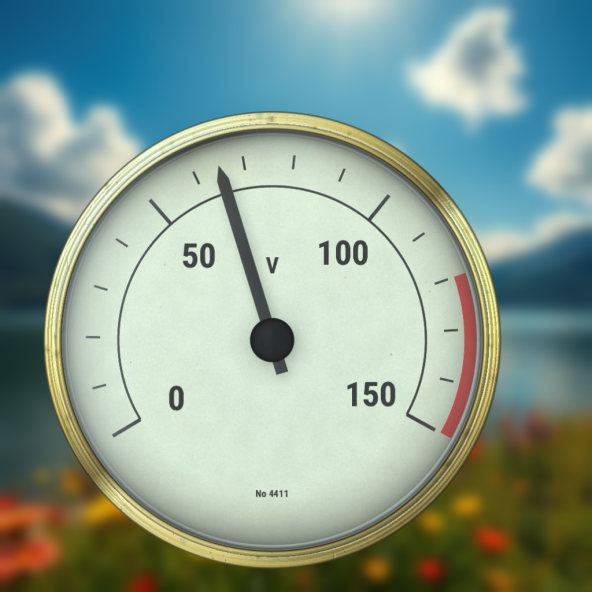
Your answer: 65 V
